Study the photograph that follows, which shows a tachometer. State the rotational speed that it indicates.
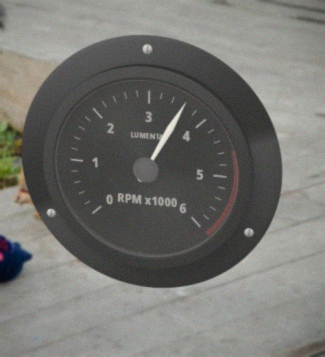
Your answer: 3600 rpm
